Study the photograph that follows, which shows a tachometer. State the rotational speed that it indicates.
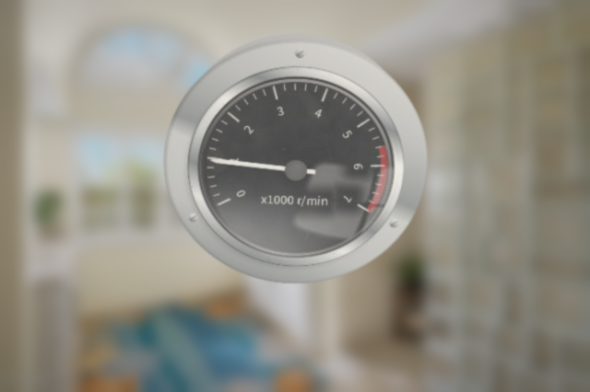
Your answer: 1000 rpm
